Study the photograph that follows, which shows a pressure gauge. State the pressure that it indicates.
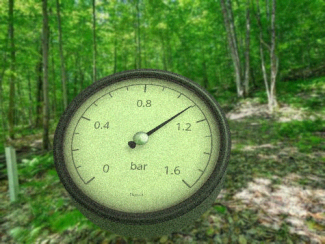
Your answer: 1.1 bar
